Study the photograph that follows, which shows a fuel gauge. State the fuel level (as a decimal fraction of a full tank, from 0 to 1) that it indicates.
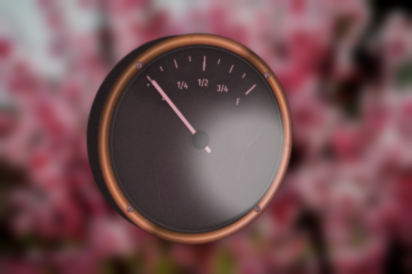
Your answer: 0
